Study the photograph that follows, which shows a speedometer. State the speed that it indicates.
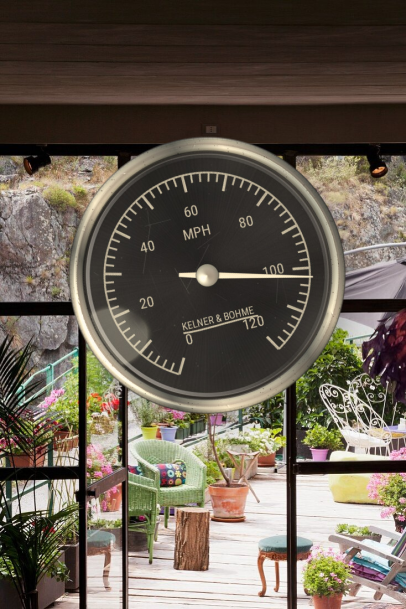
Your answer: 102 mph
